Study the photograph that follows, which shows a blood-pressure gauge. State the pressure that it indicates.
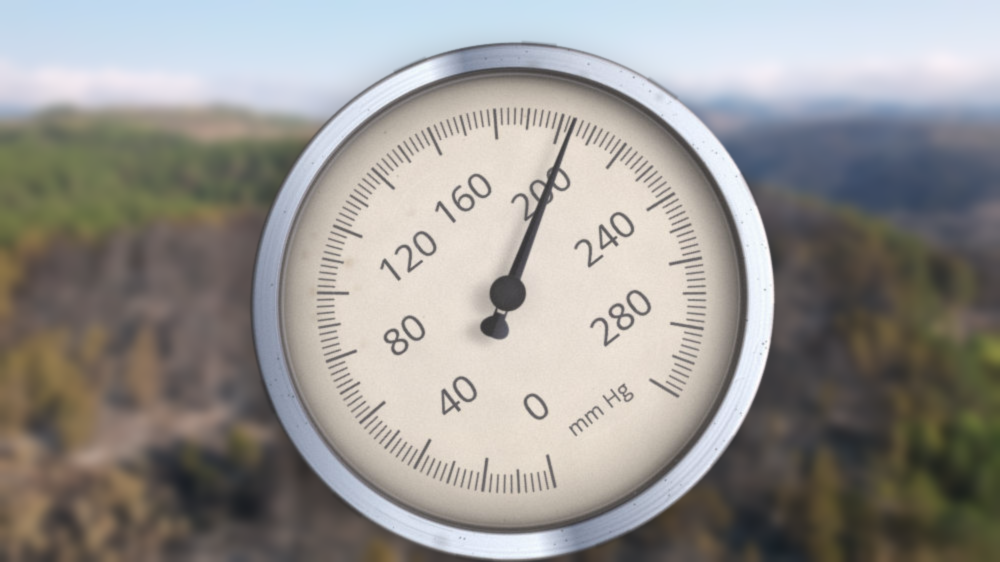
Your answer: 204 mmHg
